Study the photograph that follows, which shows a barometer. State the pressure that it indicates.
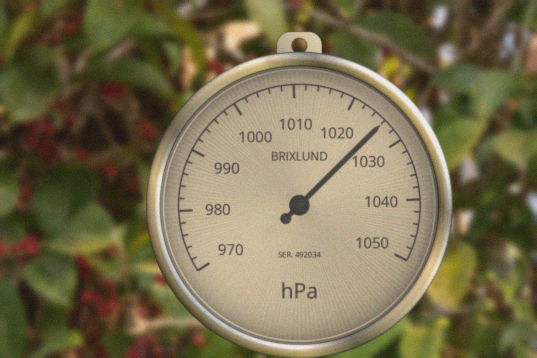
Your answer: 1026 hPa
